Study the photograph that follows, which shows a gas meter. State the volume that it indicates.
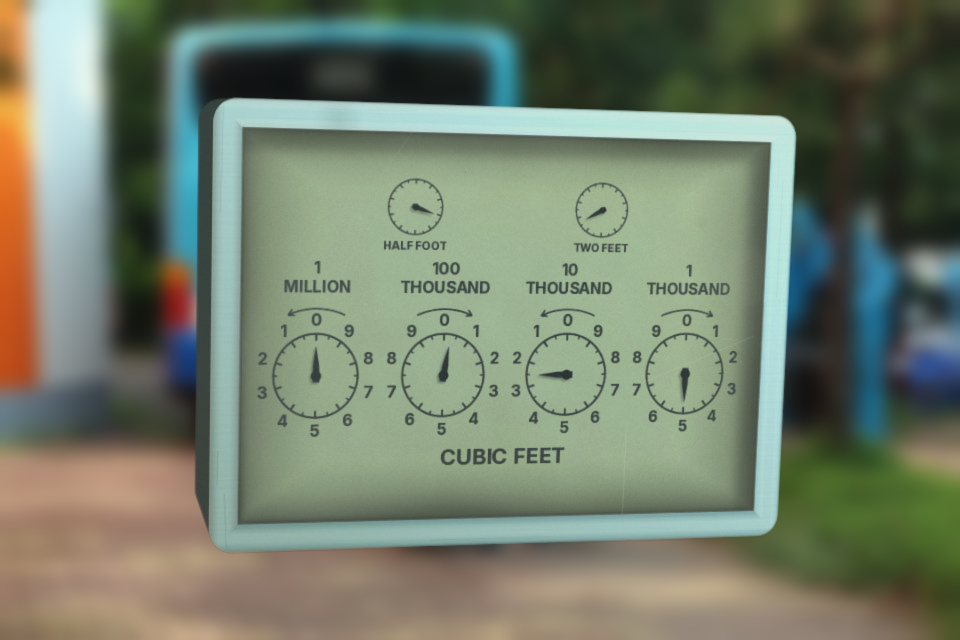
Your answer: 2500 ft³
